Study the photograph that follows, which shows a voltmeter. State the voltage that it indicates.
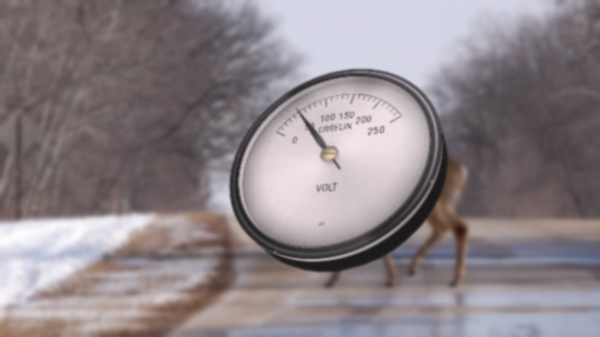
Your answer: 50 V
